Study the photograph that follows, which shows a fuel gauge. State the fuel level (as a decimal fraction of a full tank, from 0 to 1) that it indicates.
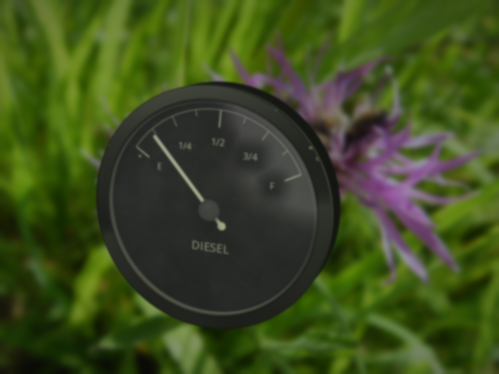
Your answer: 0.125
